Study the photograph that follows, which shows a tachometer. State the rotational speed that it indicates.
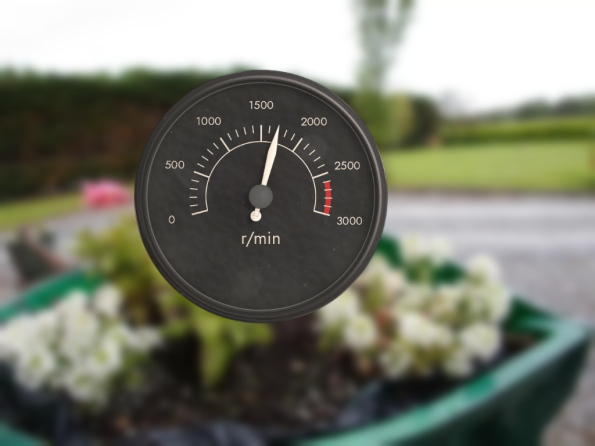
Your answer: 1700 rpm
